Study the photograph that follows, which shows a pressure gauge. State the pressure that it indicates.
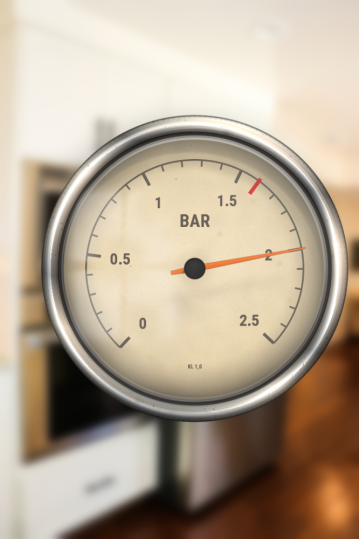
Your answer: 2 bar
